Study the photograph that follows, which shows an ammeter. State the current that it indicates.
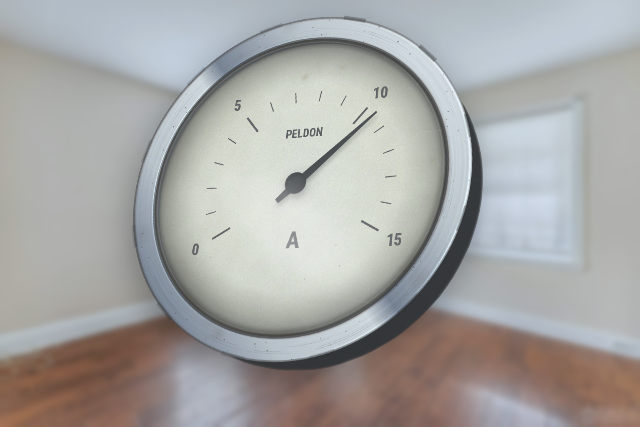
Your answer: 10.5 A
